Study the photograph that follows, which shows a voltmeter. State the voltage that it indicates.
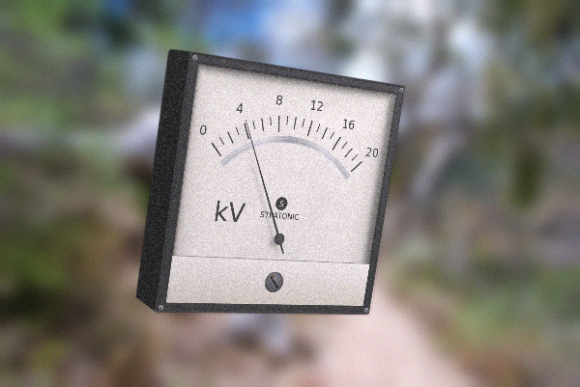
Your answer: 4 kV
